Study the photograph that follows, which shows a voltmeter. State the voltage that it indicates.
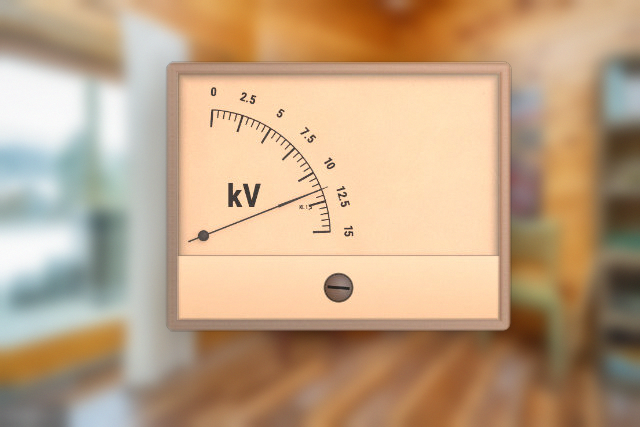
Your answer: 11.5 kV
